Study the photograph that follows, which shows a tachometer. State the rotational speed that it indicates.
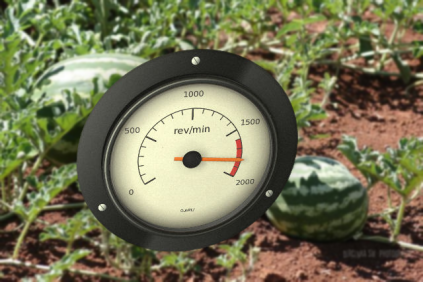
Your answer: 1800 rpm
